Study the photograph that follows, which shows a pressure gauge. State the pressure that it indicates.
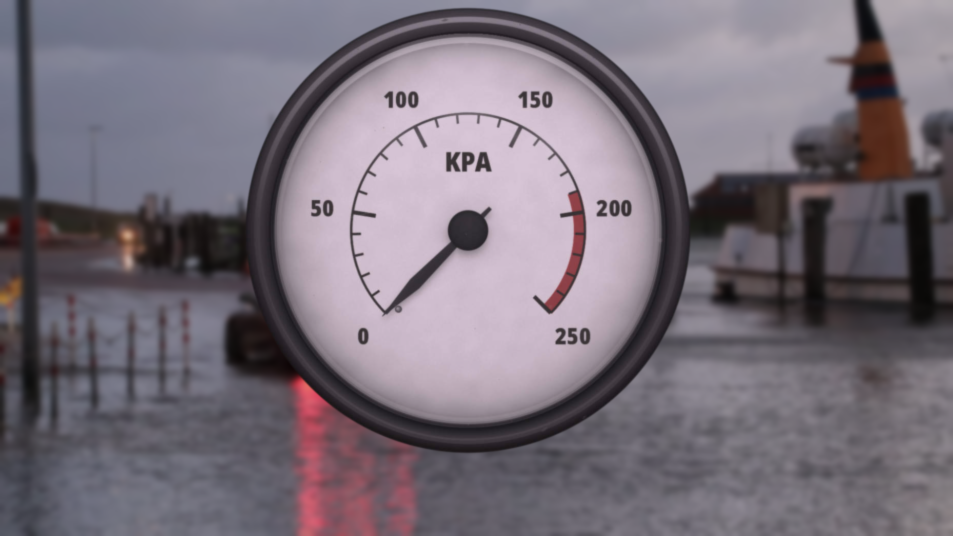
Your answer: 0 kPa
